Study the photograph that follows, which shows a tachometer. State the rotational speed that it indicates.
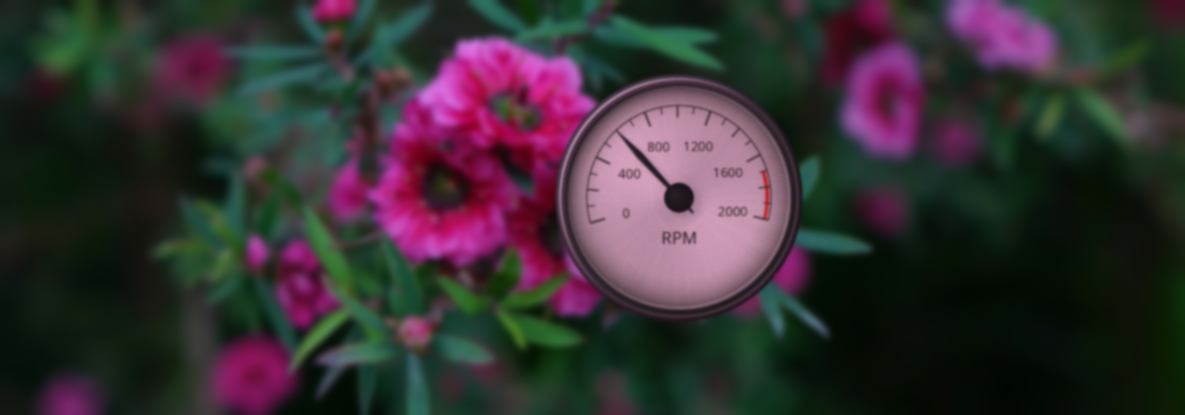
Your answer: 600 rpm
